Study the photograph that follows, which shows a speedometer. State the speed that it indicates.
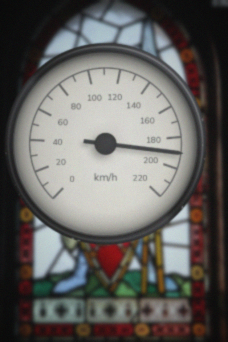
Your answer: 190 km/h
